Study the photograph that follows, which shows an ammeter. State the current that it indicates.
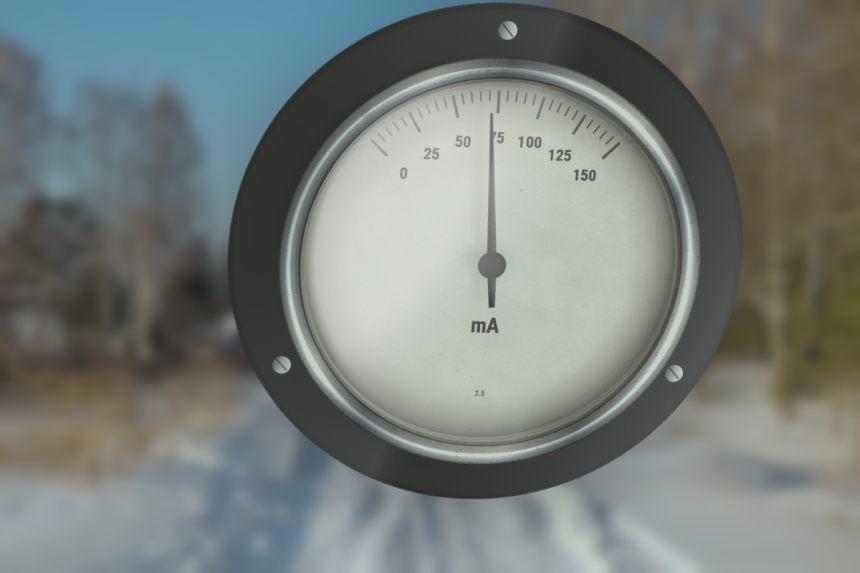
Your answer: 70 mA
